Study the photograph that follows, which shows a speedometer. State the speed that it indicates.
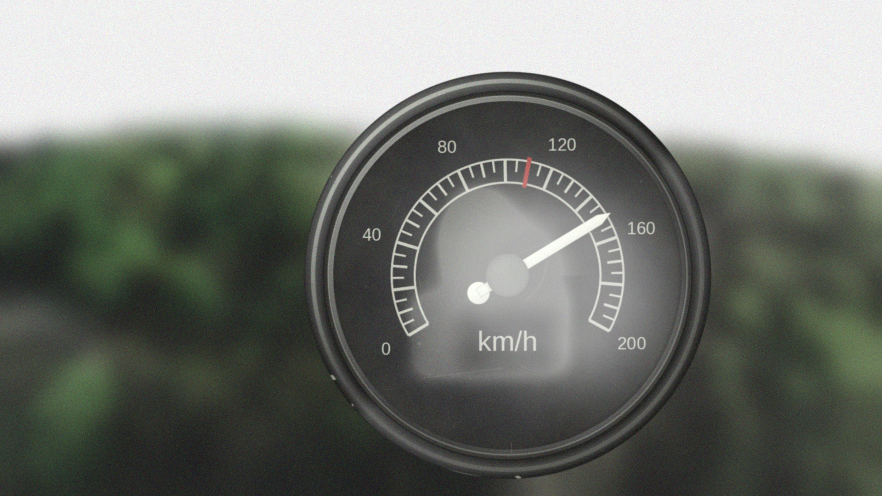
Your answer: 150 km/h
